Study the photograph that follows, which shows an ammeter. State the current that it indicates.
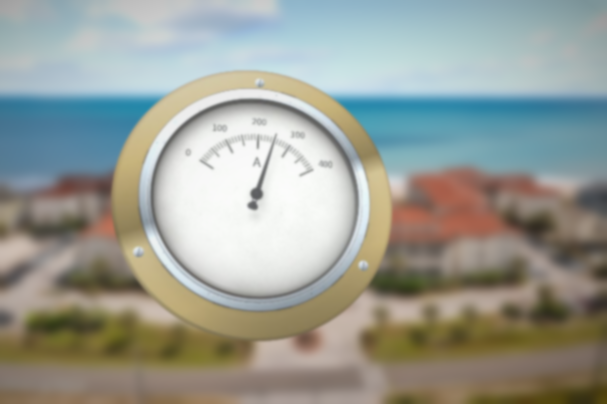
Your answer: 250 A
